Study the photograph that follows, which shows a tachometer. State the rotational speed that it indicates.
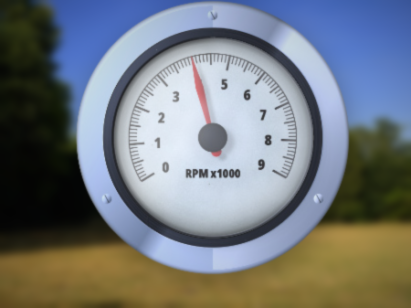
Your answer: 4000 rpm
